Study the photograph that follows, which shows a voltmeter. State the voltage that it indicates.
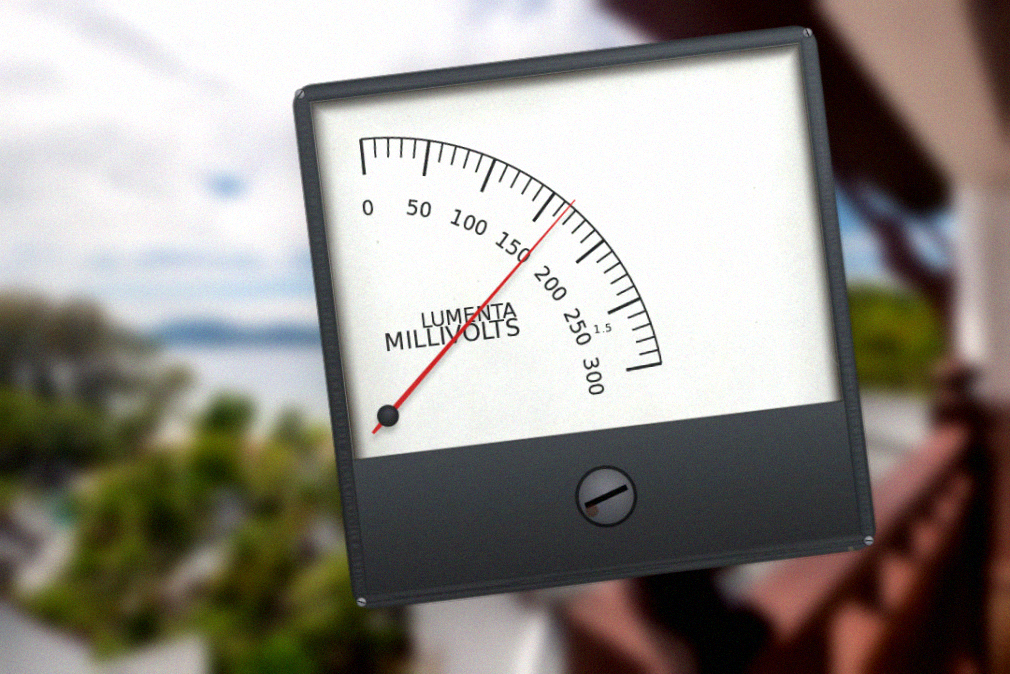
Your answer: 165 mV
